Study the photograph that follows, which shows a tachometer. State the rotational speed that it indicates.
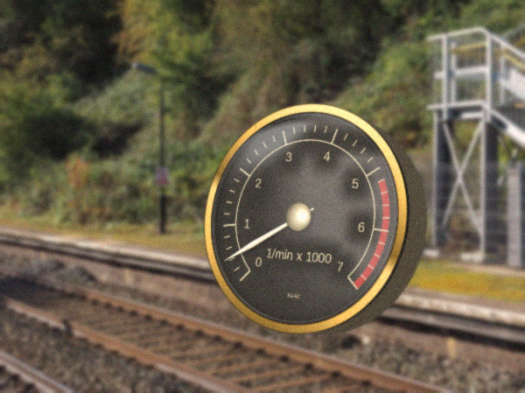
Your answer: 400 rpm
